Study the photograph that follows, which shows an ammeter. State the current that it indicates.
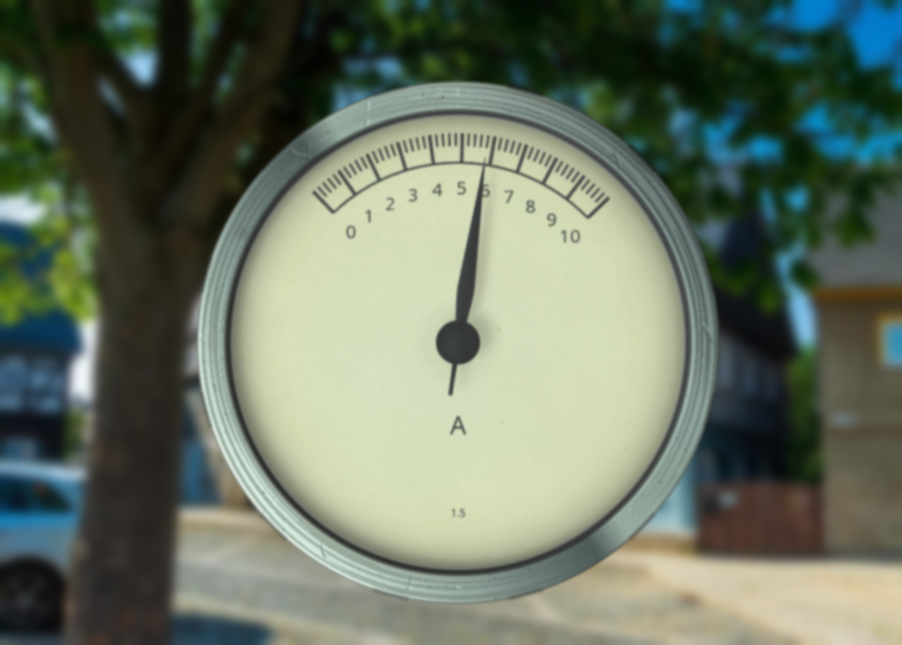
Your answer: 5.8 A
